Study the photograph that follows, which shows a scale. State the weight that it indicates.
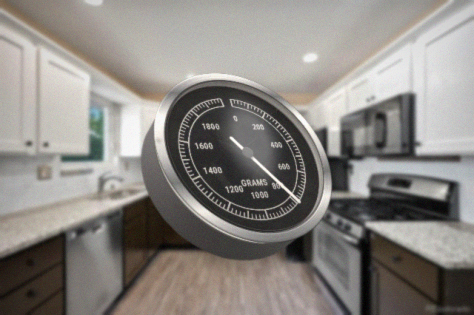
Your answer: 800 g
